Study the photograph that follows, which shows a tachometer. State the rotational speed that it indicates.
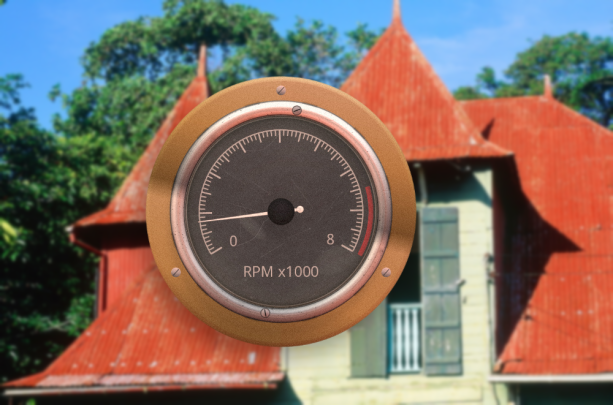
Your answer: 800 rpm
